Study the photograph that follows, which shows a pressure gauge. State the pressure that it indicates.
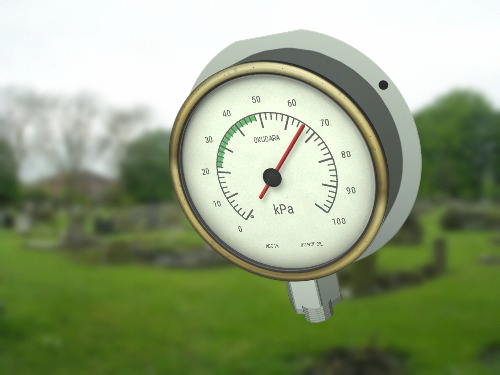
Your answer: 66 kPa
